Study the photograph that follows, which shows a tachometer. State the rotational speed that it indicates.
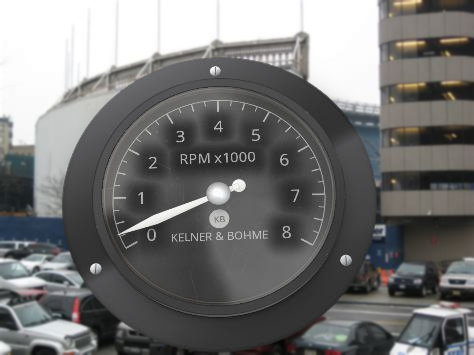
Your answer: 250 rpm
